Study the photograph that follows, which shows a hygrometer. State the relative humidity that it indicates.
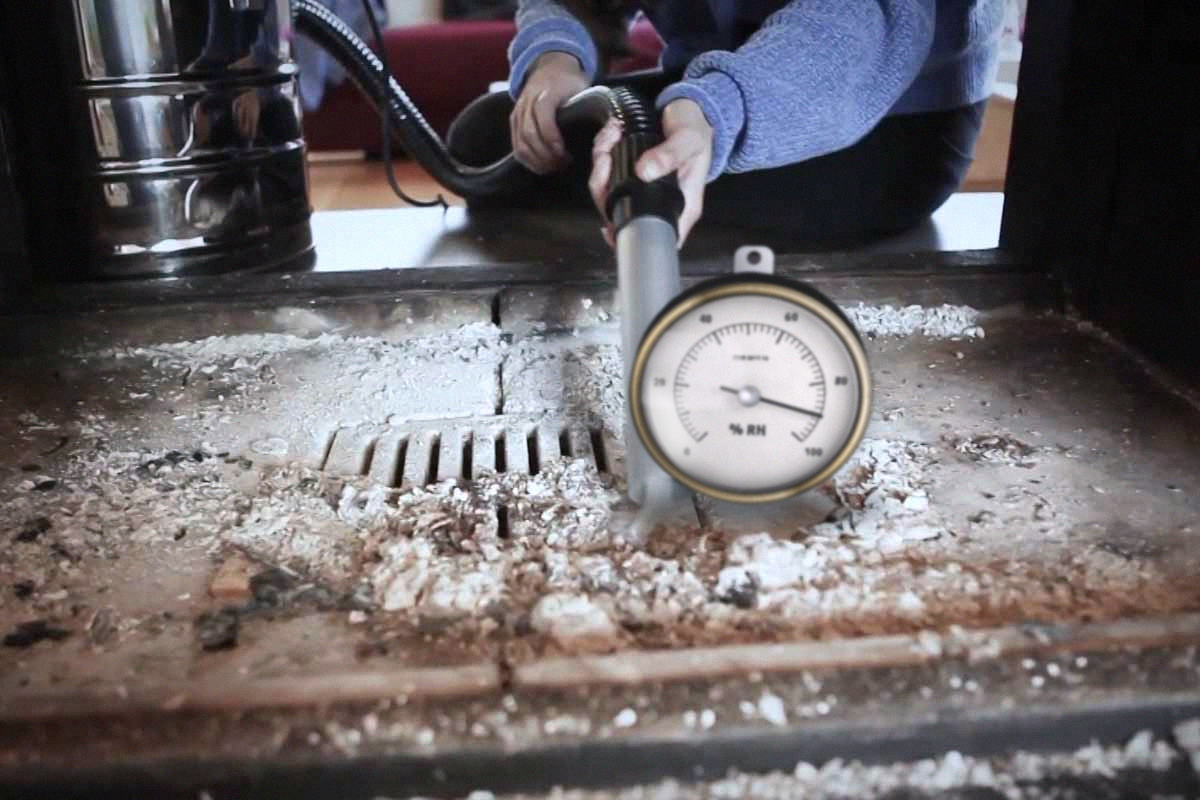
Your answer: 90 %
